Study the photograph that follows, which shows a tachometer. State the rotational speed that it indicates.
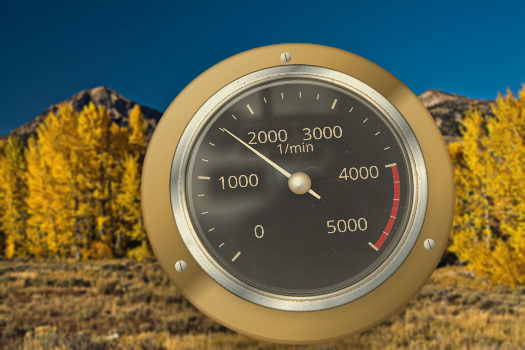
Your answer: 1600 rpm
